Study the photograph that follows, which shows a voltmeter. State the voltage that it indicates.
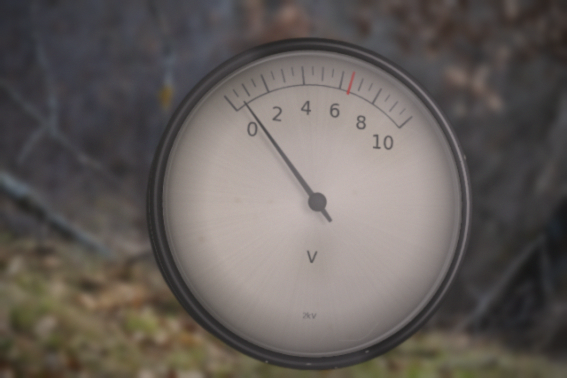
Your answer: 0.5 V
